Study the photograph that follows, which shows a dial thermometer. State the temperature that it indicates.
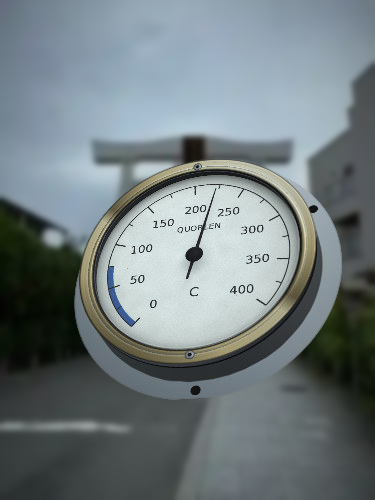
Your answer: 225 °C
